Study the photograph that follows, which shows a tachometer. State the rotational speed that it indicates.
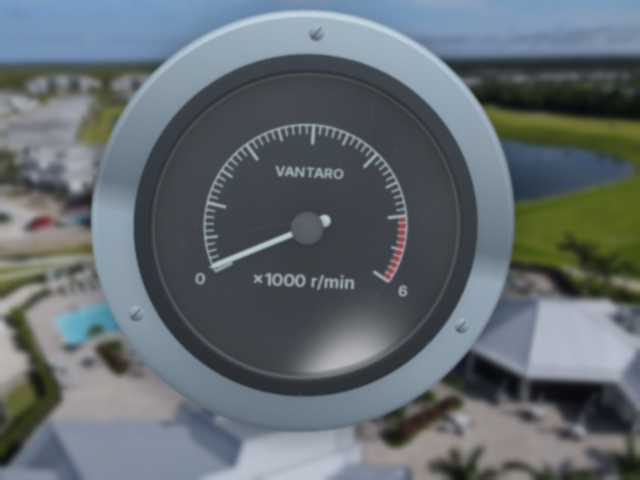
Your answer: 100 rpm
